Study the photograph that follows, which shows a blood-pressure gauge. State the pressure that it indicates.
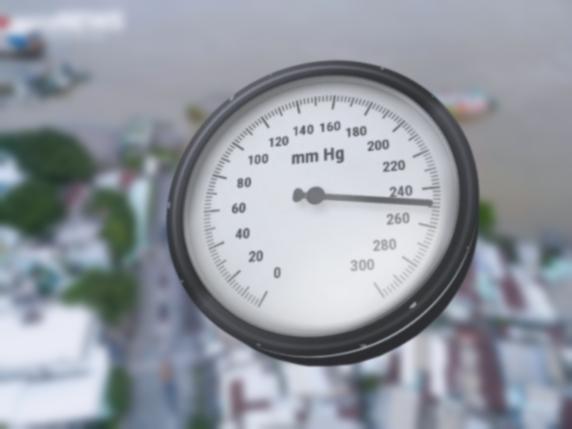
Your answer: 250 mmHg
